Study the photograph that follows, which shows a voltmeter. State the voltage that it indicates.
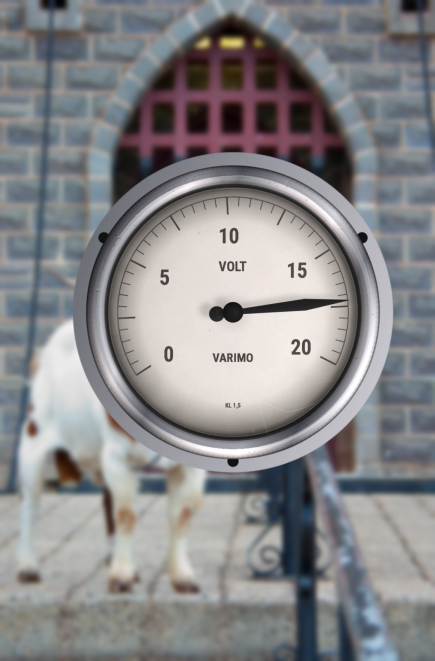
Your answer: 17.25 V
